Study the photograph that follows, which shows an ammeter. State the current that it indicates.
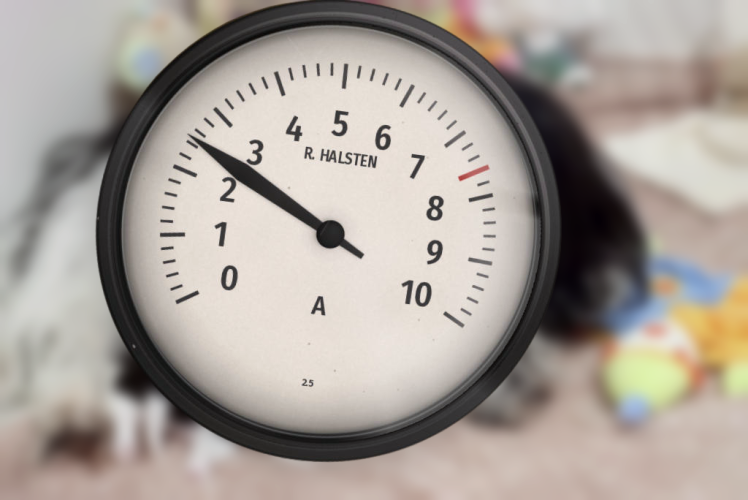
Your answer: 2.5 A
